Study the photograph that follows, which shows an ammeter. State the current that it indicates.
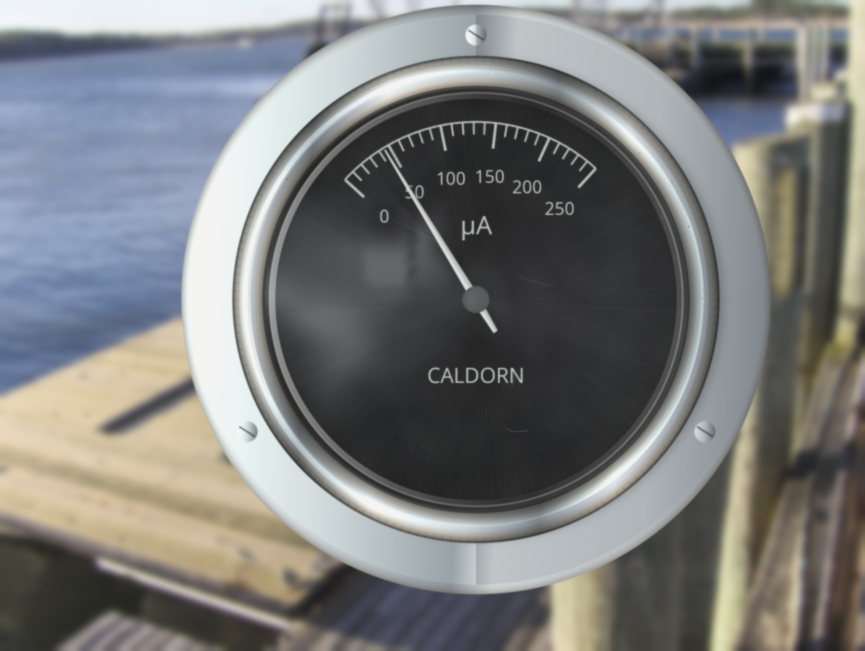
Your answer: 45 µA
